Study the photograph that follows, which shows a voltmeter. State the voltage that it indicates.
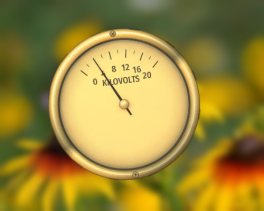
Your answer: 4 kV
